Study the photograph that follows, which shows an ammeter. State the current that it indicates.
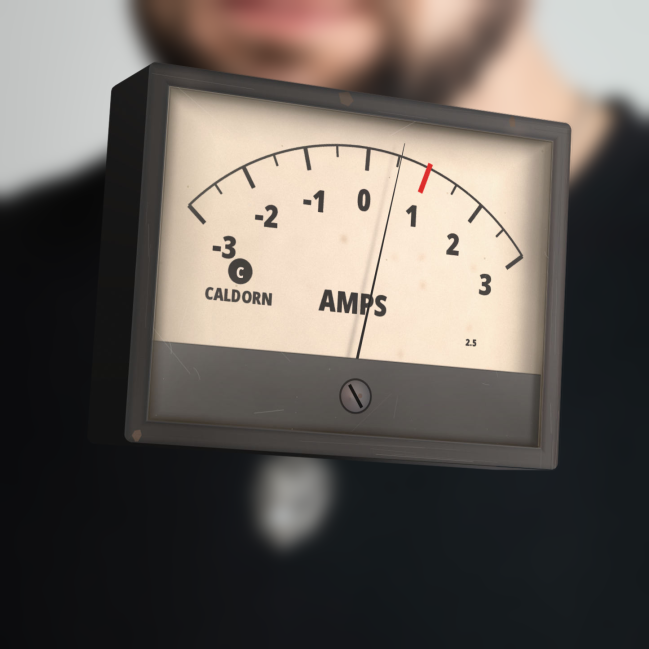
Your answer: 0.5 A
